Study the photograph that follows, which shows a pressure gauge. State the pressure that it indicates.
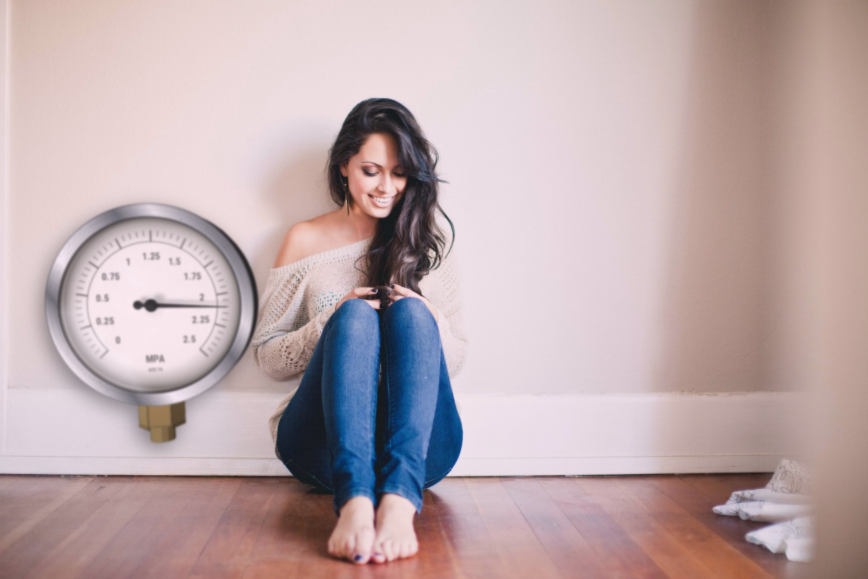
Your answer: 2.1 MPa
